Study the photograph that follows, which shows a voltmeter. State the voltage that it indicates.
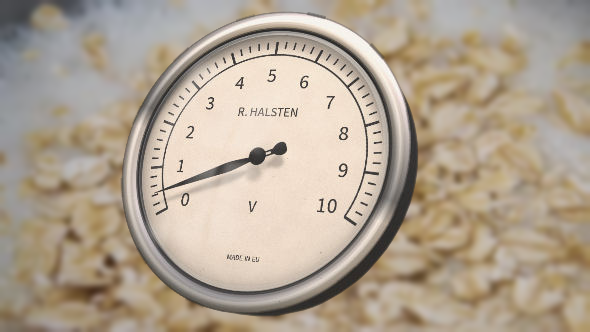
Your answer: 0.4 V
